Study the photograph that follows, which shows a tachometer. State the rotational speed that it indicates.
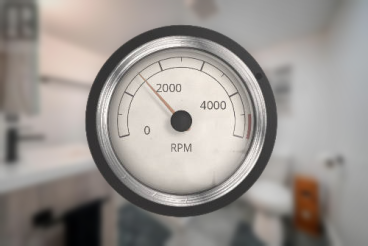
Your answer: 1500 rpm
